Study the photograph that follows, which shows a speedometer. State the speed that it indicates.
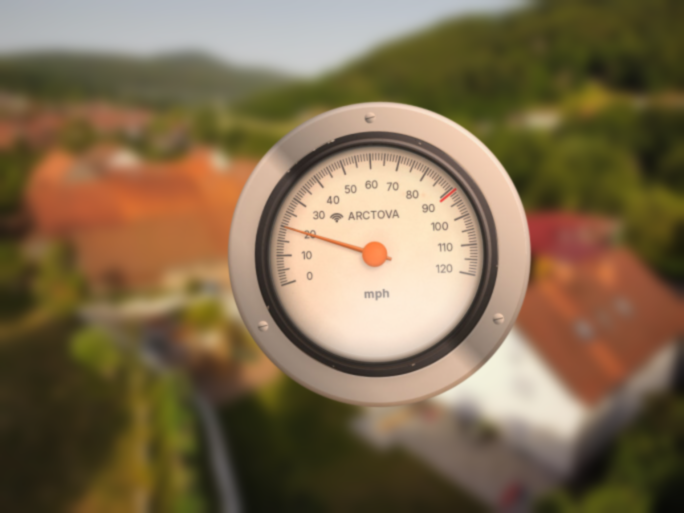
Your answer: 20 mph
